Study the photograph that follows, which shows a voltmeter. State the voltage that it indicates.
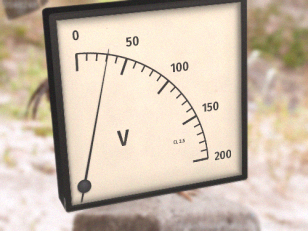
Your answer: 30 V
